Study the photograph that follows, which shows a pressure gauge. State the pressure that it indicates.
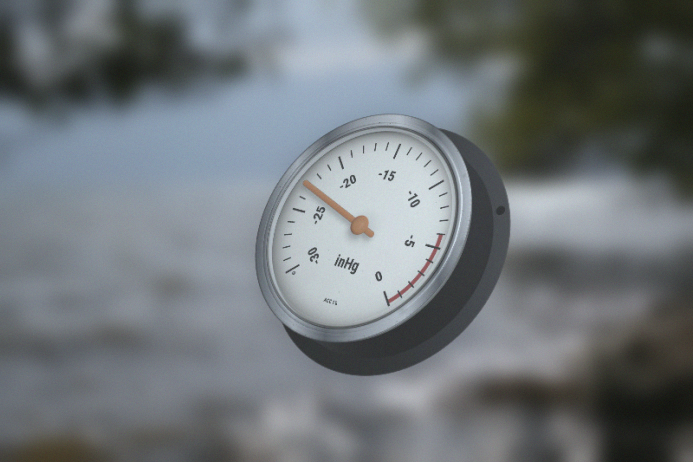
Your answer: -23 inHg
